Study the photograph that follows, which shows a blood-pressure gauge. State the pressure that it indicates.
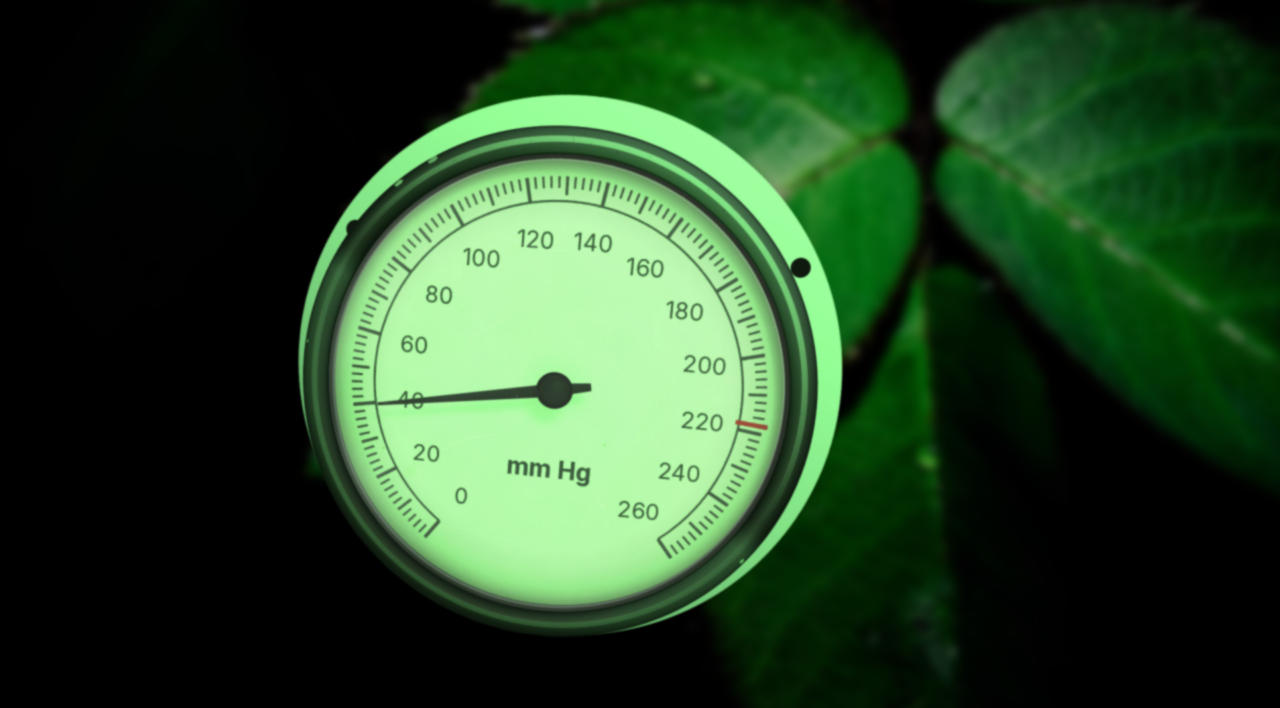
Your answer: 40 mmHg
